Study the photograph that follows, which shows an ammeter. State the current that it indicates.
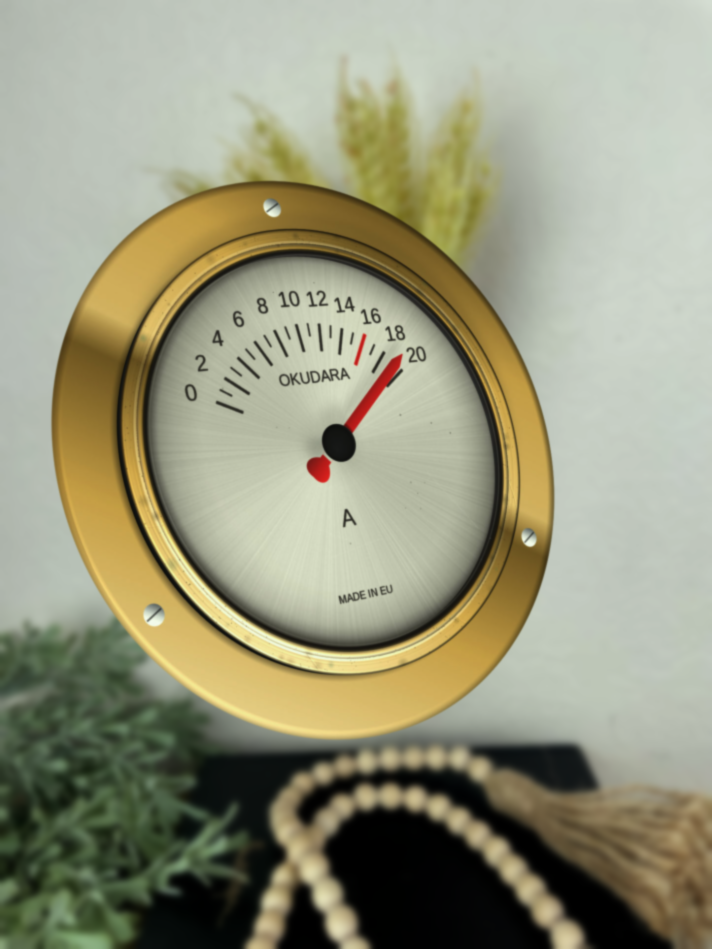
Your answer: 19 A
